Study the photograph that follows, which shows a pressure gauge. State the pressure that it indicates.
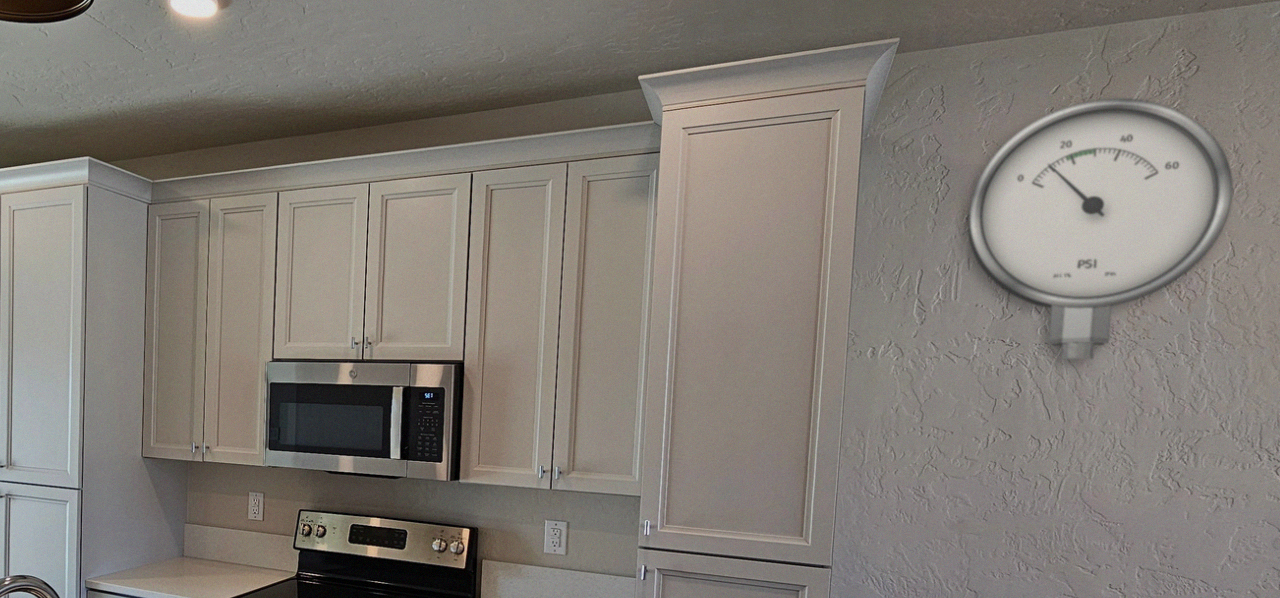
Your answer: 10 psi
